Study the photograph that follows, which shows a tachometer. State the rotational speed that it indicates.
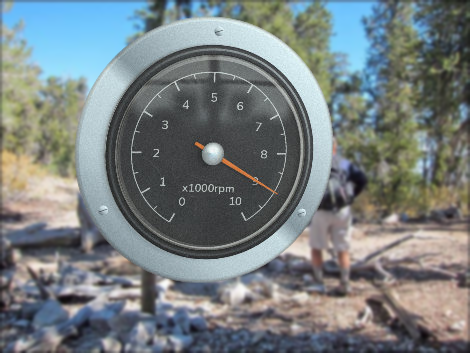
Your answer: 9000 rpm
